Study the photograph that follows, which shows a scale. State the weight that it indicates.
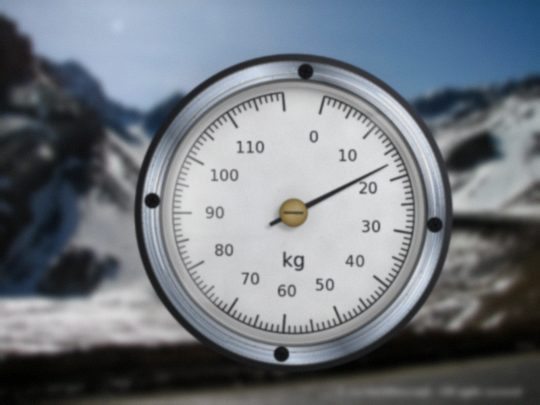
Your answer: 17 kg
